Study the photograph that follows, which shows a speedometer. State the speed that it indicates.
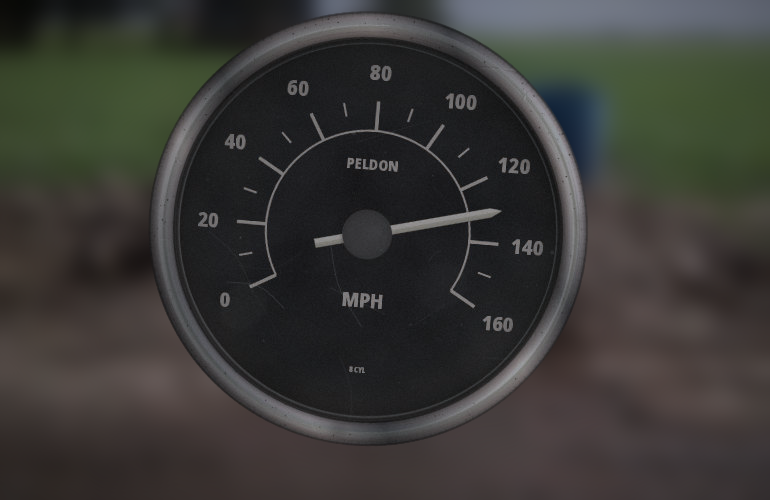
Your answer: 130 mph
